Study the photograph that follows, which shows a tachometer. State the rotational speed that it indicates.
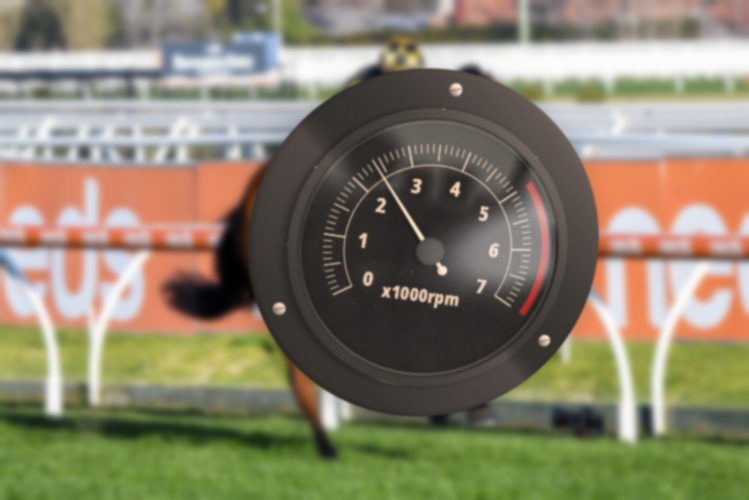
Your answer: 2400 rpm
